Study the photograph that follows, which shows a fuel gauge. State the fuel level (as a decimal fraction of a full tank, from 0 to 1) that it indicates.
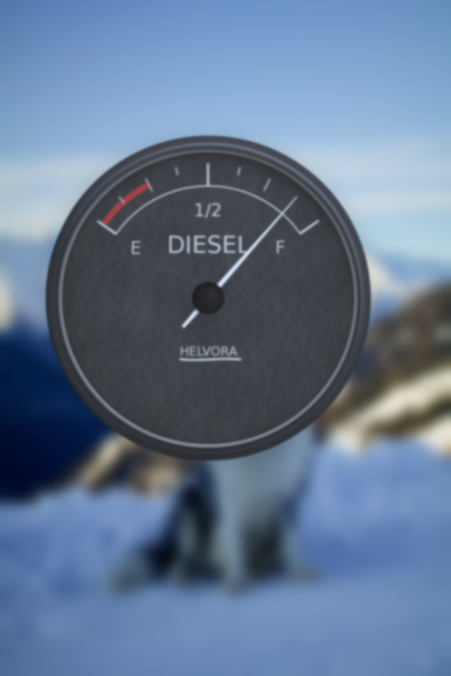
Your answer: 0.875
